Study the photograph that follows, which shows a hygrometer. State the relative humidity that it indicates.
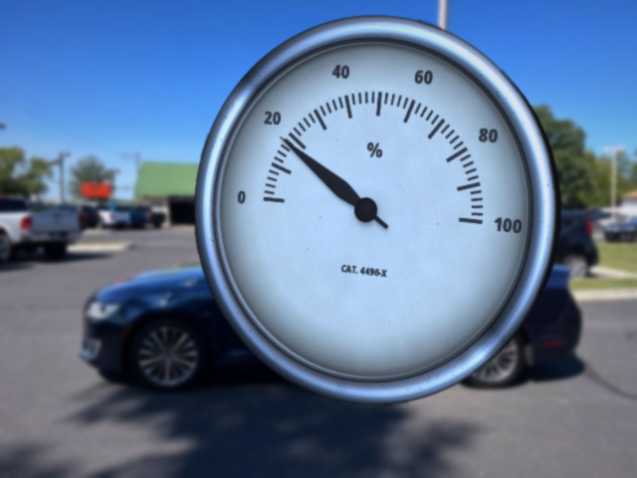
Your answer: 18 %
